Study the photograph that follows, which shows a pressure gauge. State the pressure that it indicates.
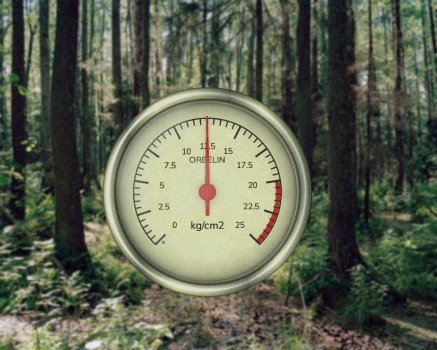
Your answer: 12.5 kg/cm²
